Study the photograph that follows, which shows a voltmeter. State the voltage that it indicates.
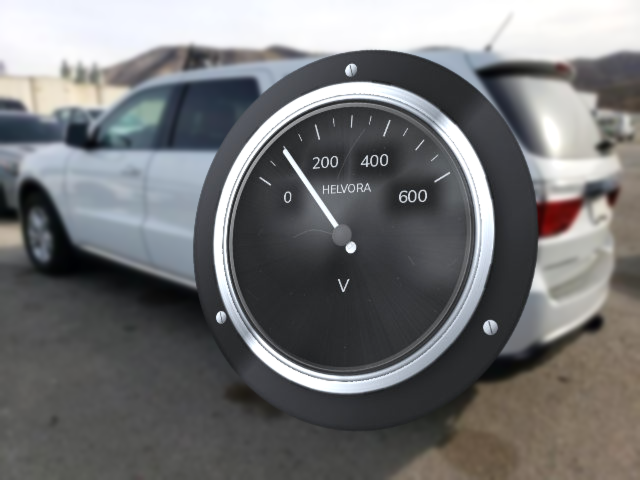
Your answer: 100 V
